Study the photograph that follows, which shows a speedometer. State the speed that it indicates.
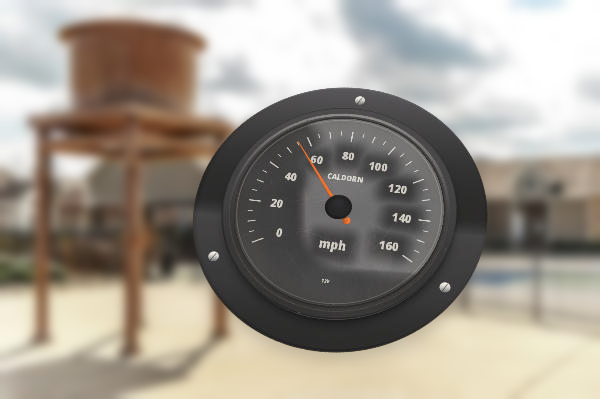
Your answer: 55 mph
